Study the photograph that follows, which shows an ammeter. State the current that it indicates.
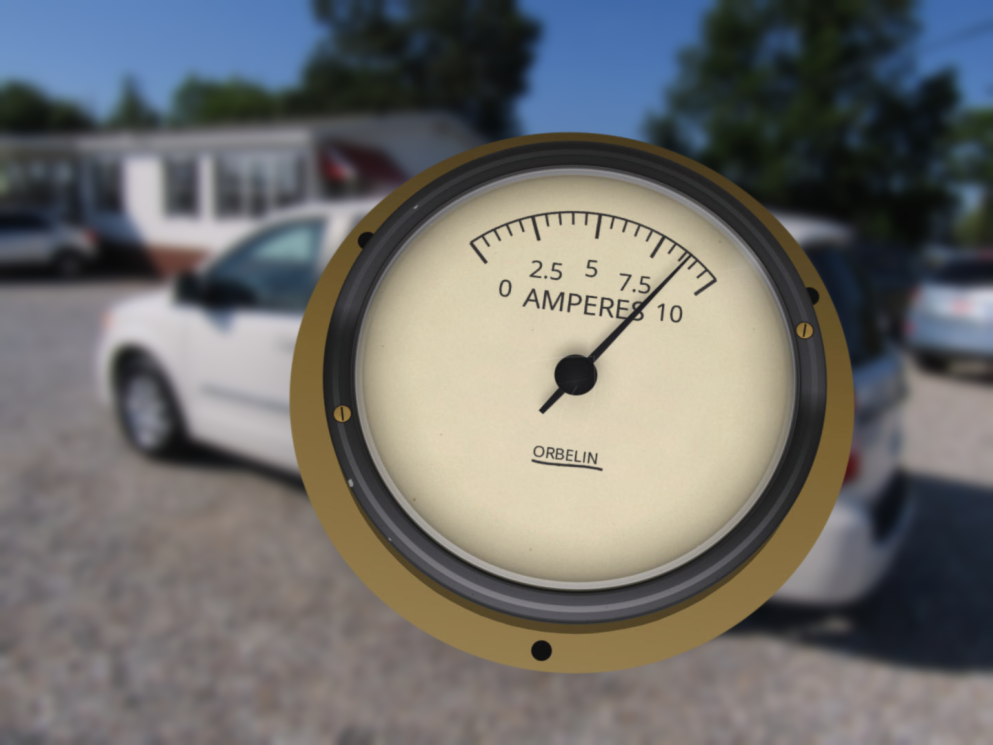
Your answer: 8.75 A
